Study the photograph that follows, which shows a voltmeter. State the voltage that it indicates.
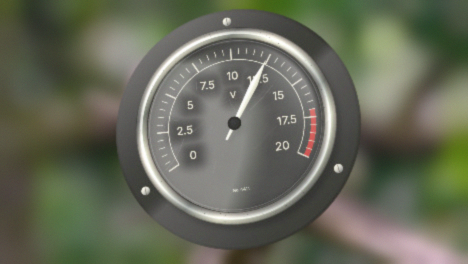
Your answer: 12.5 V
